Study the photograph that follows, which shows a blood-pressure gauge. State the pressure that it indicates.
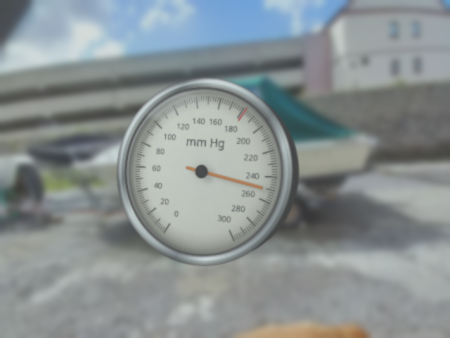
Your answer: 250 mmHg
